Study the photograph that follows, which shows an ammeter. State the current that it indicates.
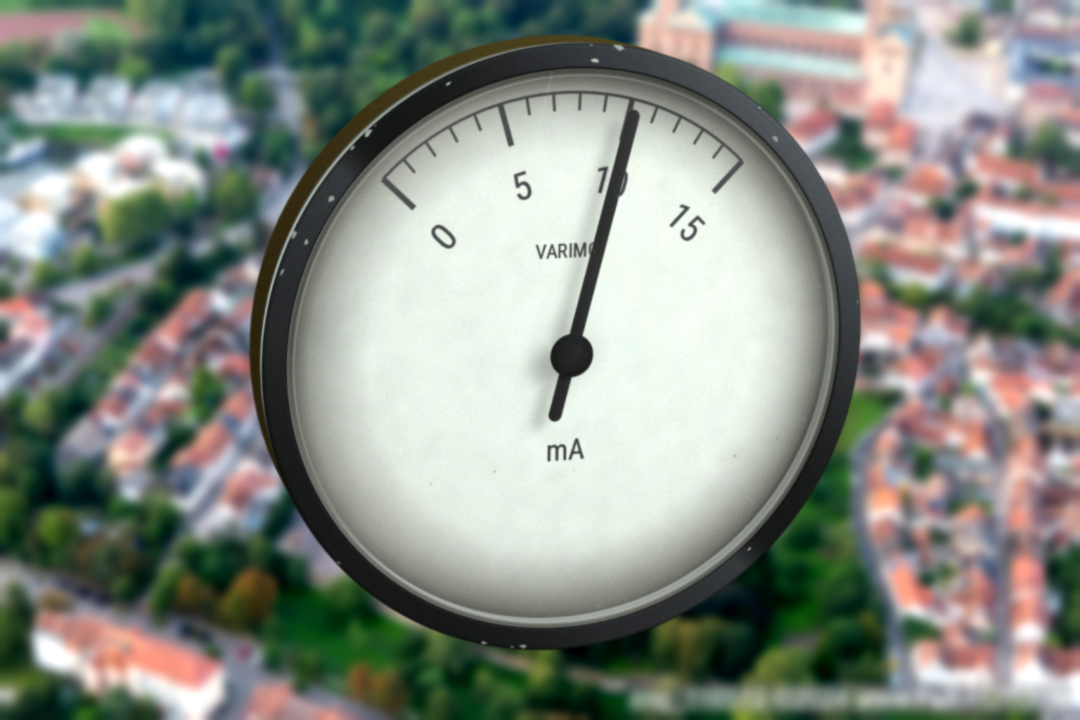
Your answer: 10 mA
